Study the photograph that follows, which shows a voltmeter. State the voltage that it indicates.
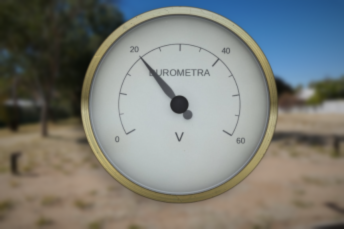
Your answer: 20 V
